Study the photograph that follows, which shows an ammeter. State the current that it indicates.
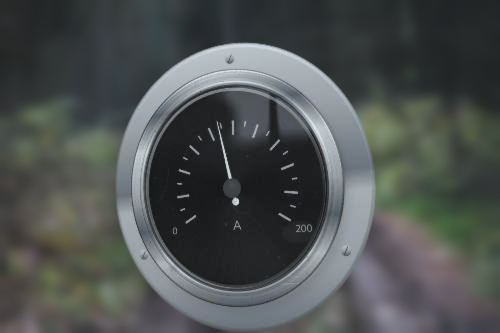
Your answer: 90 A
